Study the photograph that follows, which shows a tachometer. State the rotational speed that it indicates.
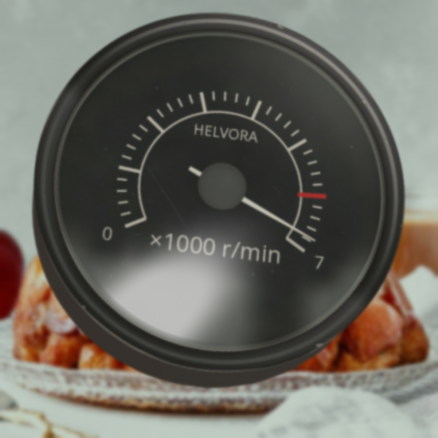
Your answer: 6800 rpm
